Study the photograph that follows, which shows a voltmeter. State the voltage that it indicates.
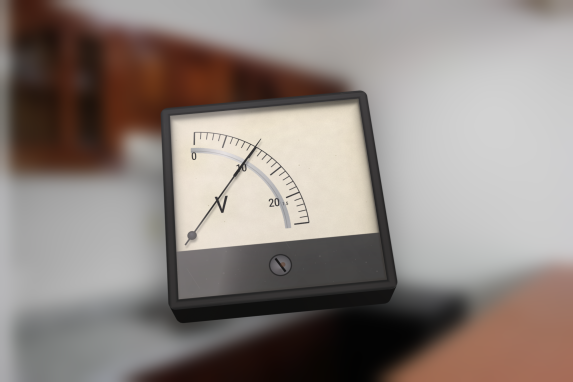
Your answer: 10 V
